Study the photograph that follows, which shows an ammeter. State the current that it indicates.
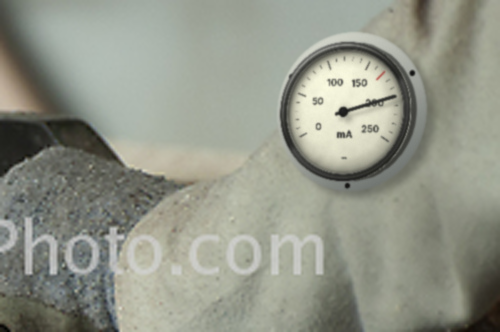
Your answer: 200 mA
